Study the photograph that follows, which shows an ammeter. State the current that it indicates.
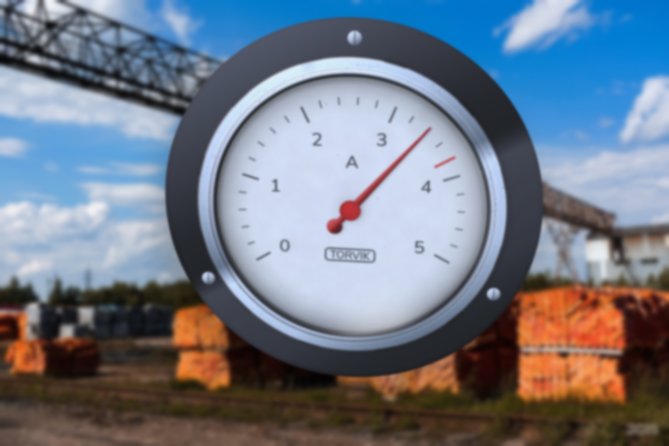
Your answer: 3.4 A
